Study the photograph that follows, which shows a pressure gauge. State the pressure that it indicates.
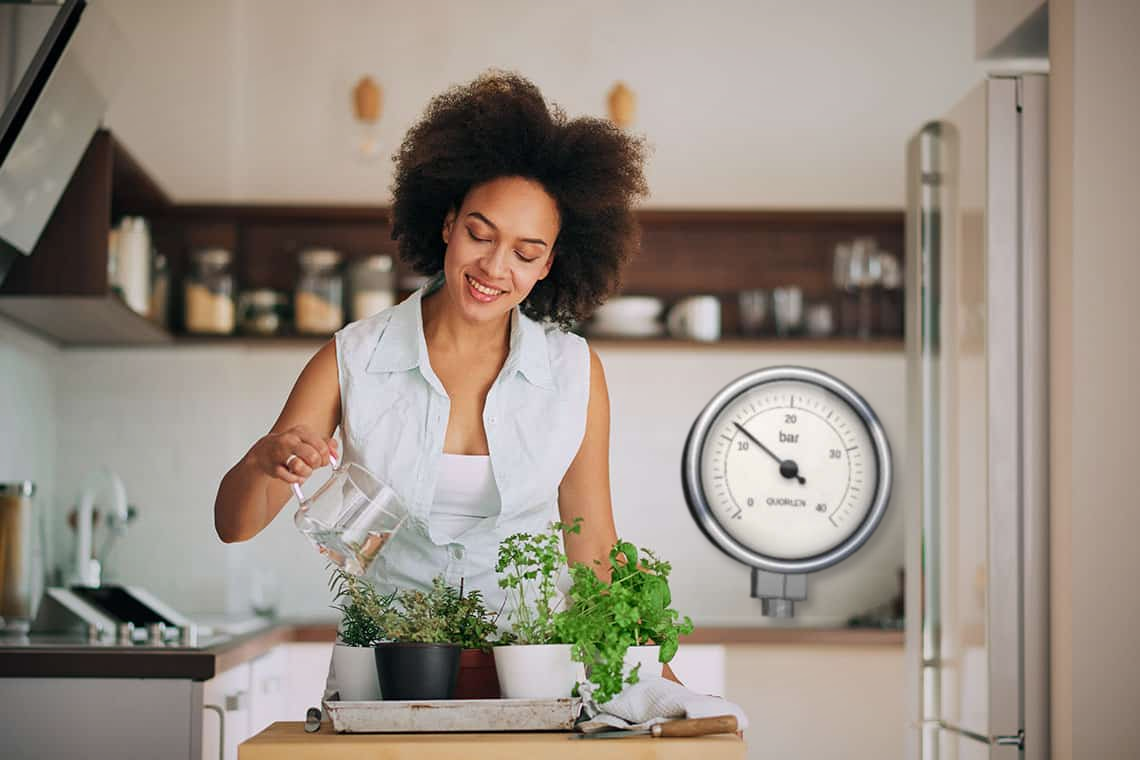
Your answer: 12 bar
